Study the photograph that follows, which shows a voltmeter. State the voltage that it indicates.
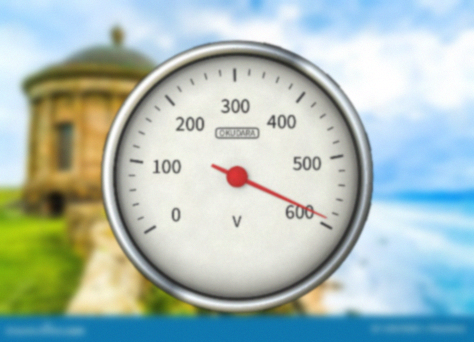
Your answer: 590 V
